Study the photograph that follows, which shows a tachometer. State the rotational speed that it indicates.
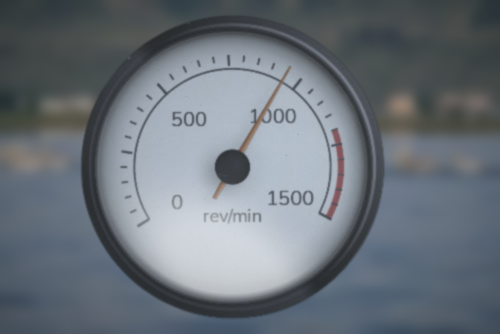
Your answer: 950 rpm
